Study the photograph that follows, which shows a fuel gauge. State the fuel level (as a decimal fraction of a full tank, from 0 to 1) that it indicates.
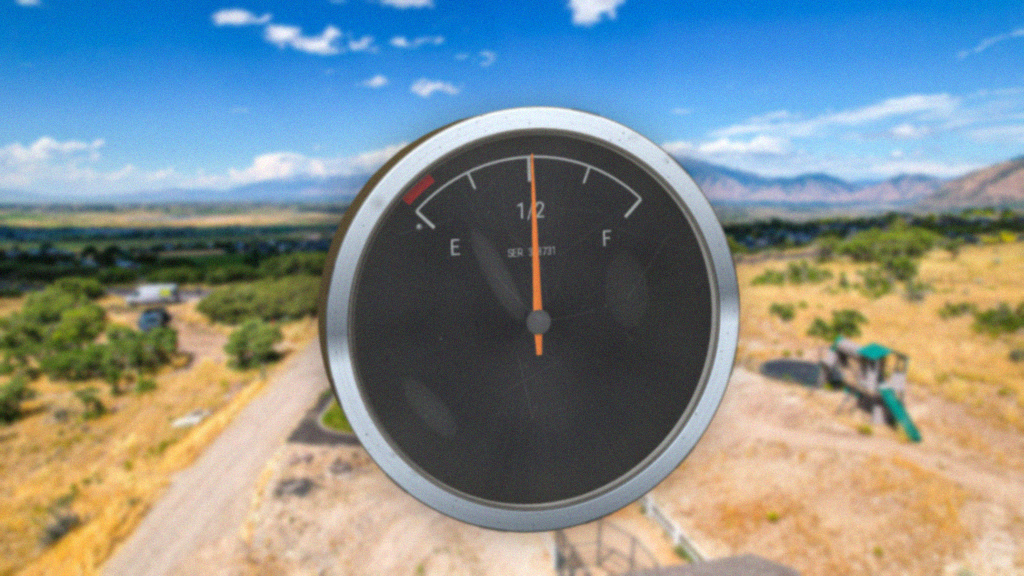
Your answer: 0.5
